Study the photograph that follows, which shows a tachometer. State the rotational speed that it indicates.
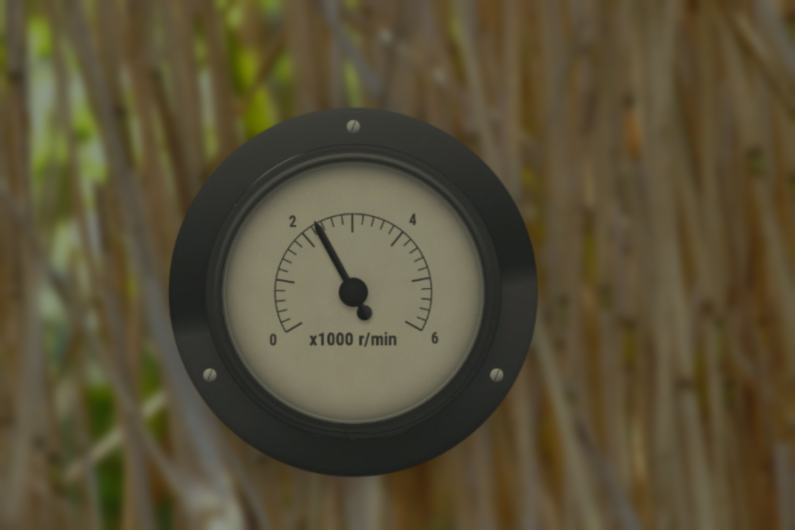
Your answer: 2300 rpm
